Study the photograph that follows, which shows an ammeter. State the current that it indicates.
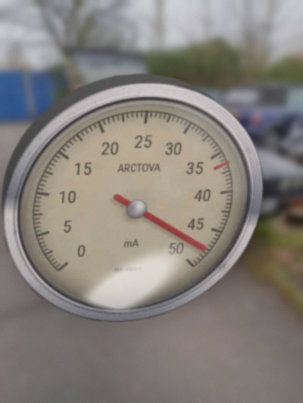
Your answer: 47.5 mA
